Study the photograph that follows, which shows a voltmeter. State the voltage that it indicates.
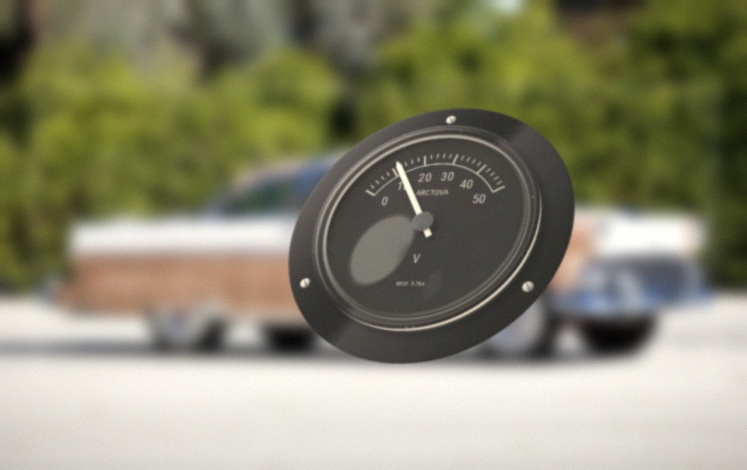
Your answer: 12 V
